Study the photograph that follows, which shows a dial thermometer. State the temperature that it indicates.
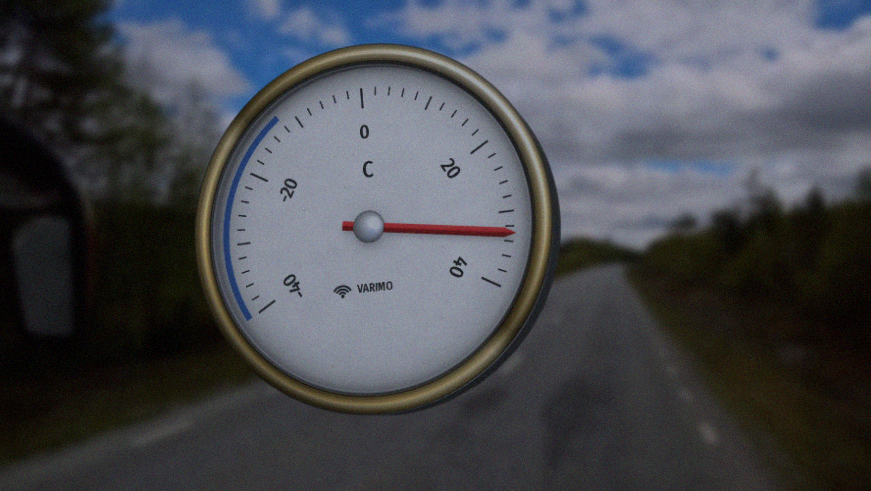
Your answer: 33 °C
